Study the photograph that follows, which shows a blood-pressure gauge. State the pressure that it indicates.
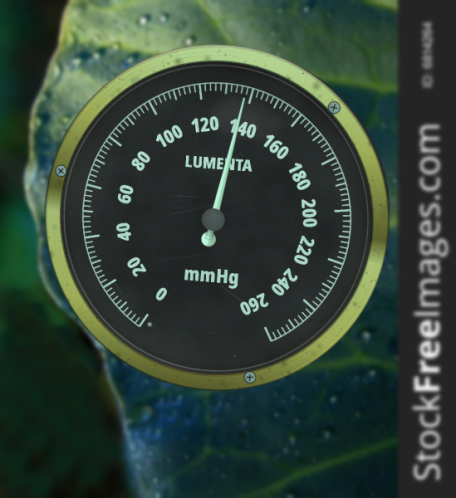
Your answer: 138 mmHg
